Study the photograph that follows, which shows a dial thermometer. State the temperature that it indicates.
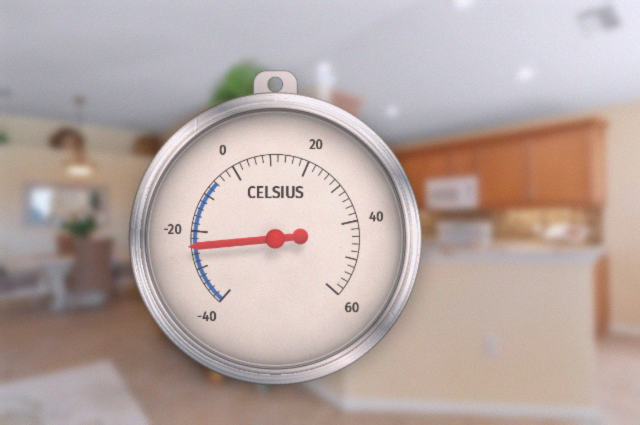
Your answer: -24 °C
